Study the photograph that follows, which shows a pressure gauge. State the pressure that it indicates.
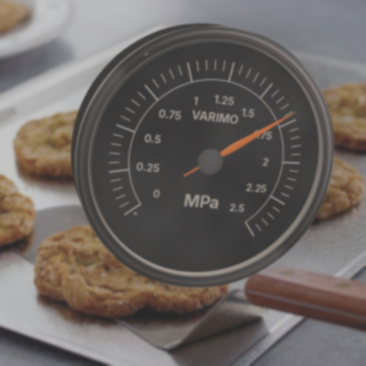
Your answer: 1.7 MPa
